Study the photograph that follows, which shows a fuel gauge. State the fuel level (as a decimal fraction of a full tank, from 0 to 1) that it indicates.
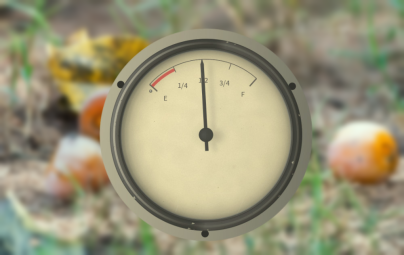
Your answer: 0.5
